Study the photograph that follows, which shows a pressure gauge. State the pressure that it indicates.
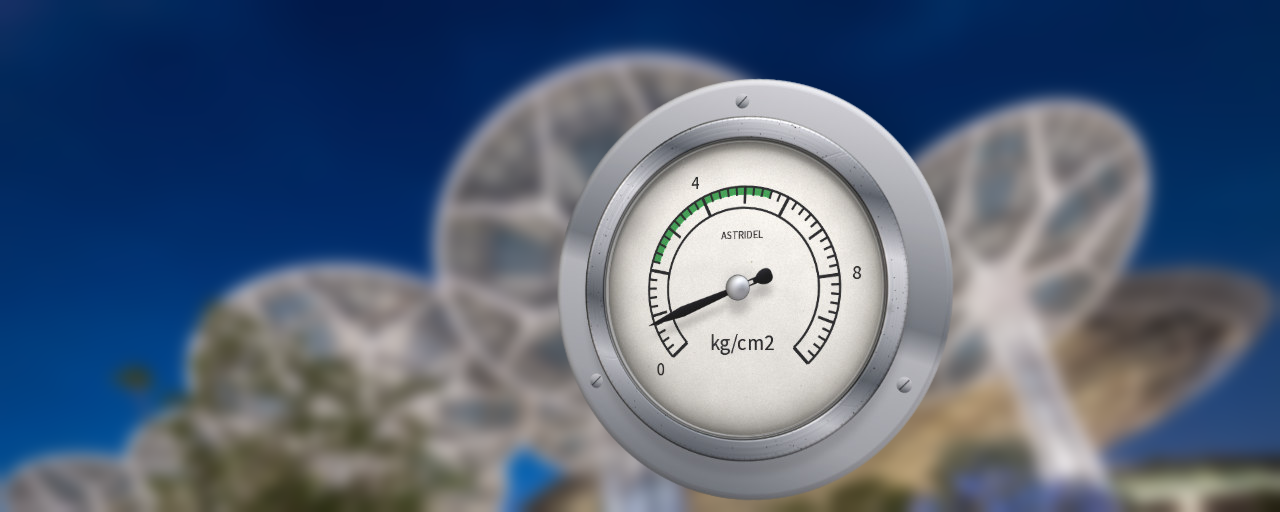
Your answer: 0.8 kg/cm²
